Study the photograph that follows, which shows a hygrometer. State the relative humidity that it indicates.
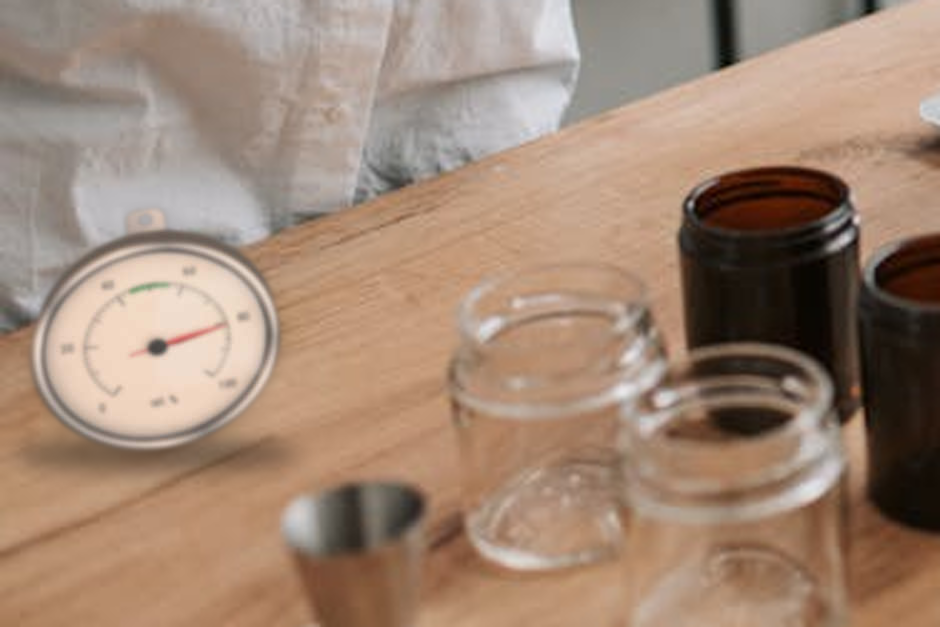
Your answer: 80 %
